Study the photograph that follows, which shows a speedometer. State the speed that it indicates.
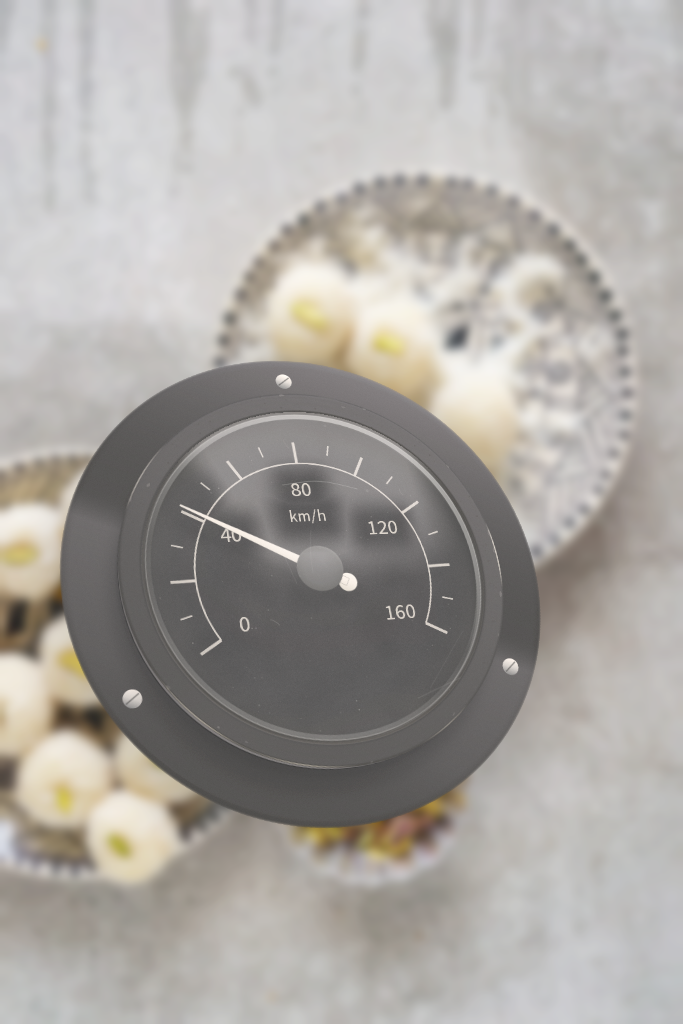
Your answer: 40 km/h
